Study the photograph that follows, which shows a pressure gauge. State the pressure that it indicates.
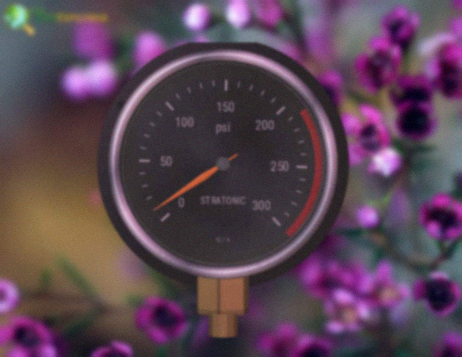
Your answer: 10 psi
